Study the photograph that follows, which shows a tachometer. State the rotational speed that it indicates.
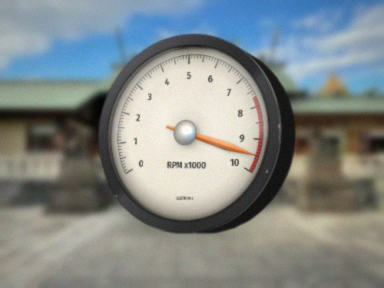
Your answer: 9500 rpm
